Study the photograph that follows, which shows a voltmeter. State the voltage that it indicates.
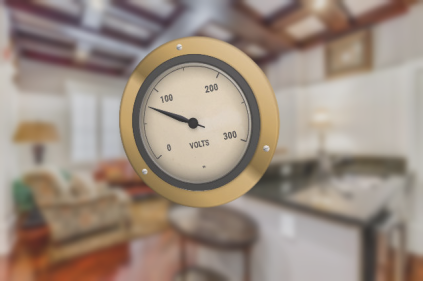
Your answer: 75 V
